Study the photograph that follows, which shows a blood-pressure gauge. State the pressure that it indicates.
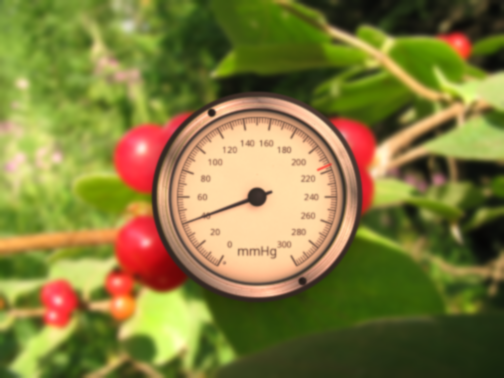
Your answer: 40 mmHg
